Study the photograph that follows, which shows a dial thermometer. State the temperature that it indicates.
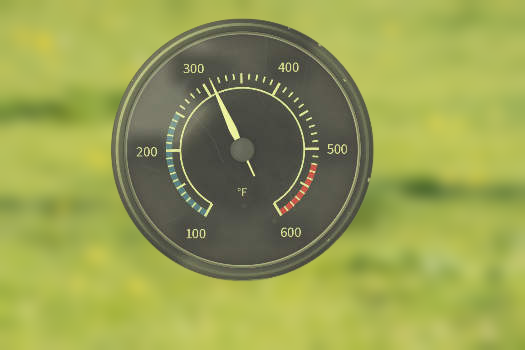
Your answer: 310 °F
